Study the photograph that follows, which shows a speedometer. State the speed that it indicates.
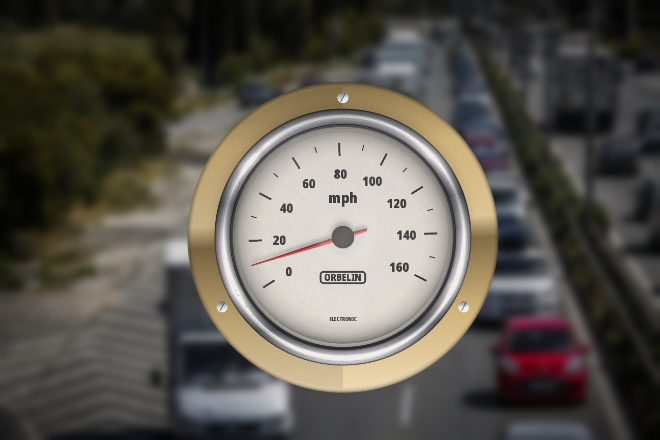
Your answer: 10 mph
